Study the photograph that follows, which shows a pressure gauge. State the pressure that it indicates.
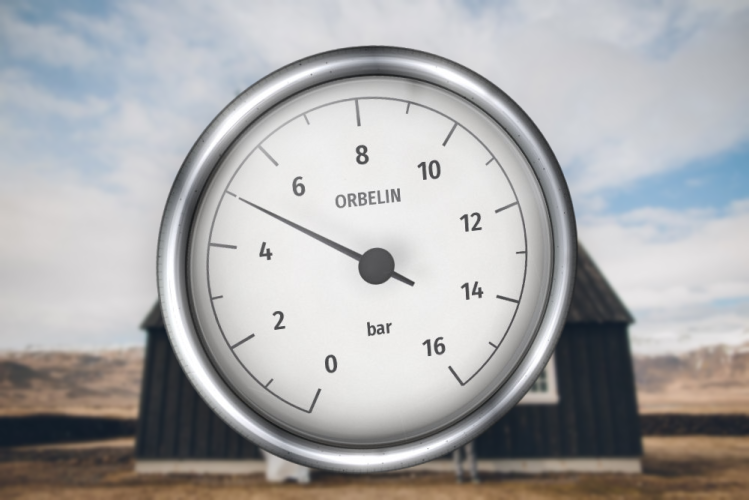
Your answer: 5 bar
